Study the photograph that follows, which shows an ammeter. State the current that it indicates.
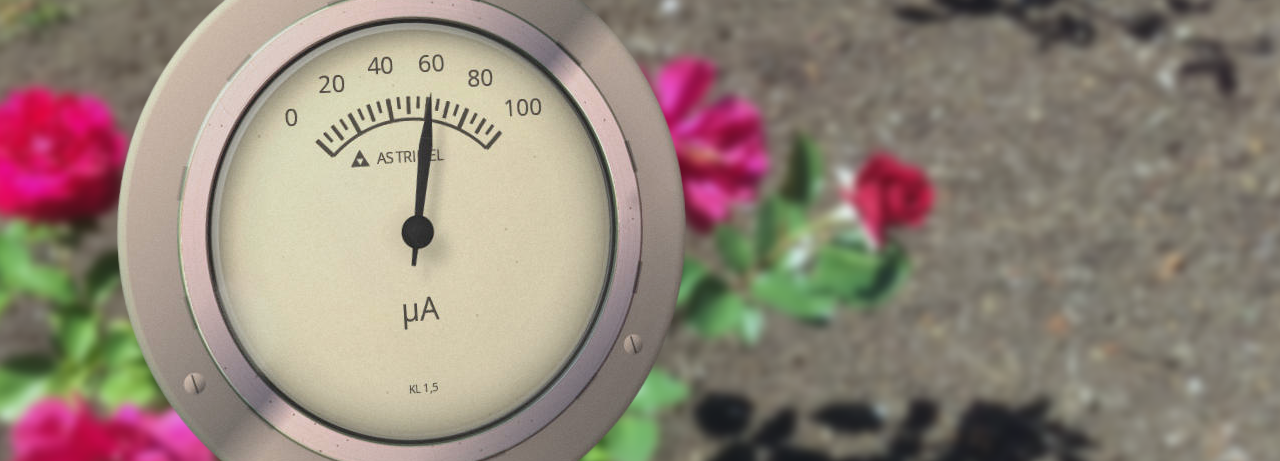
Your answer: 60 µA
